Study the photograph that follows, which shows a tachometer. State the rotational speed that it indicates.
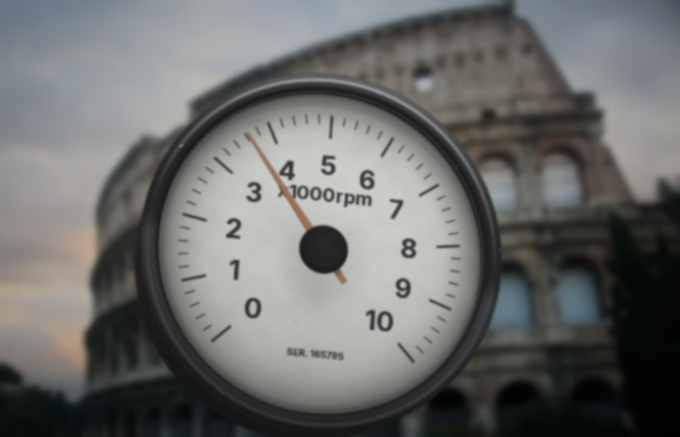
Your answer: 3600 rpm
